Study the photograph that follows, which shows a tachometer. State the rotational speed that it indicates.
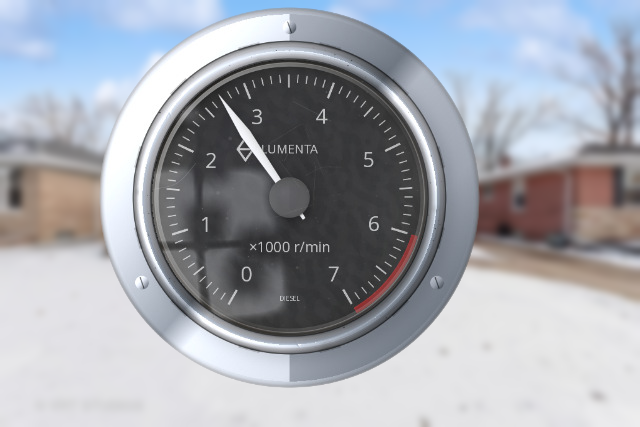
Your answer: 2700 rpm
